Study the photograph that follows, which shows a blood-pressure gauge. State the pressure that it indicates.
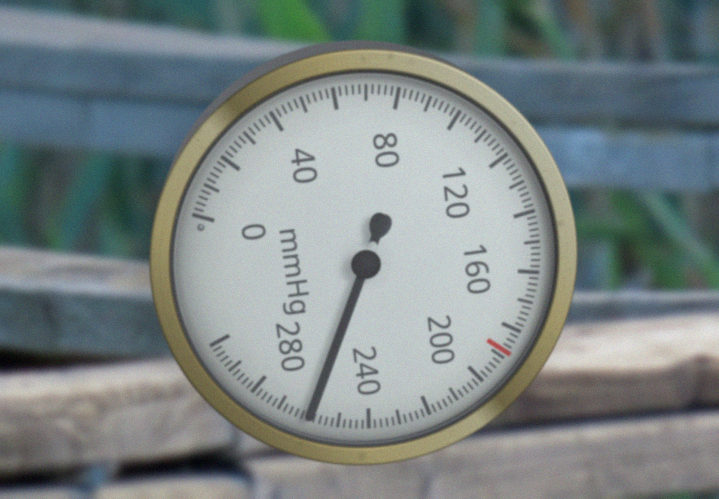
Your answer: 260 mmHg
